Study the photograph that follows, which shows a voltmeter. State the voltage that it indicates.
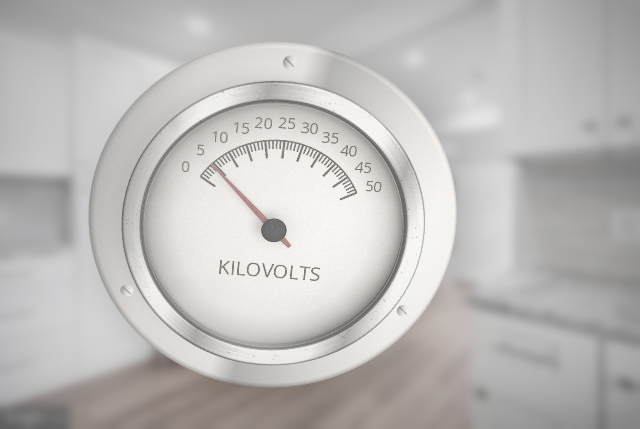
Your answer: 5 kV
